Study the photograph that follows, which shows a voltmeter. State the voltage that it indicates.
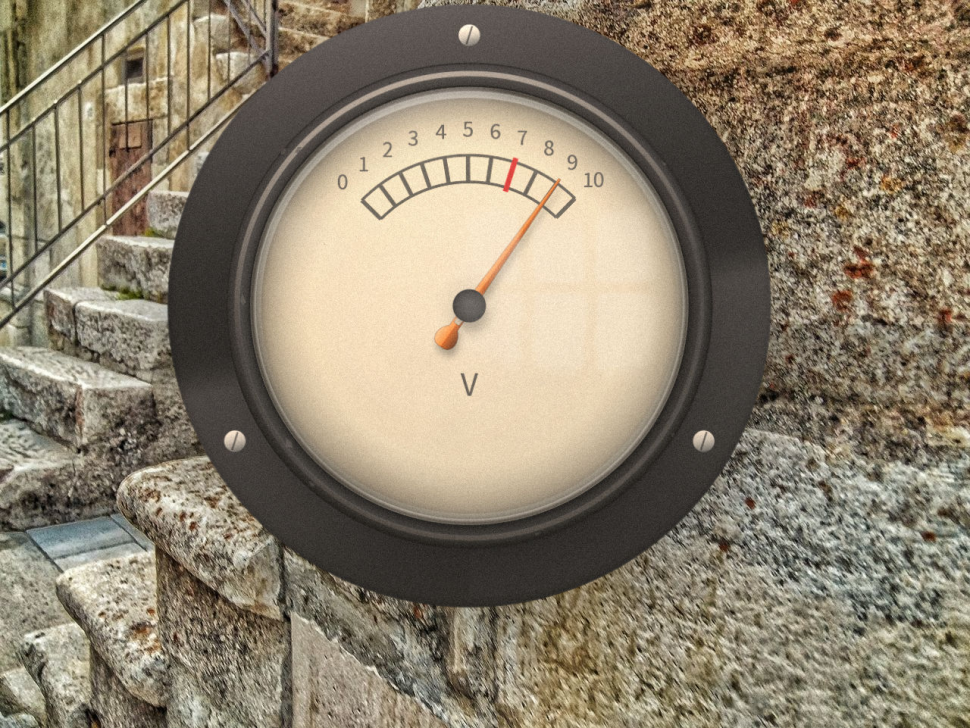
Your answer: 9 V
